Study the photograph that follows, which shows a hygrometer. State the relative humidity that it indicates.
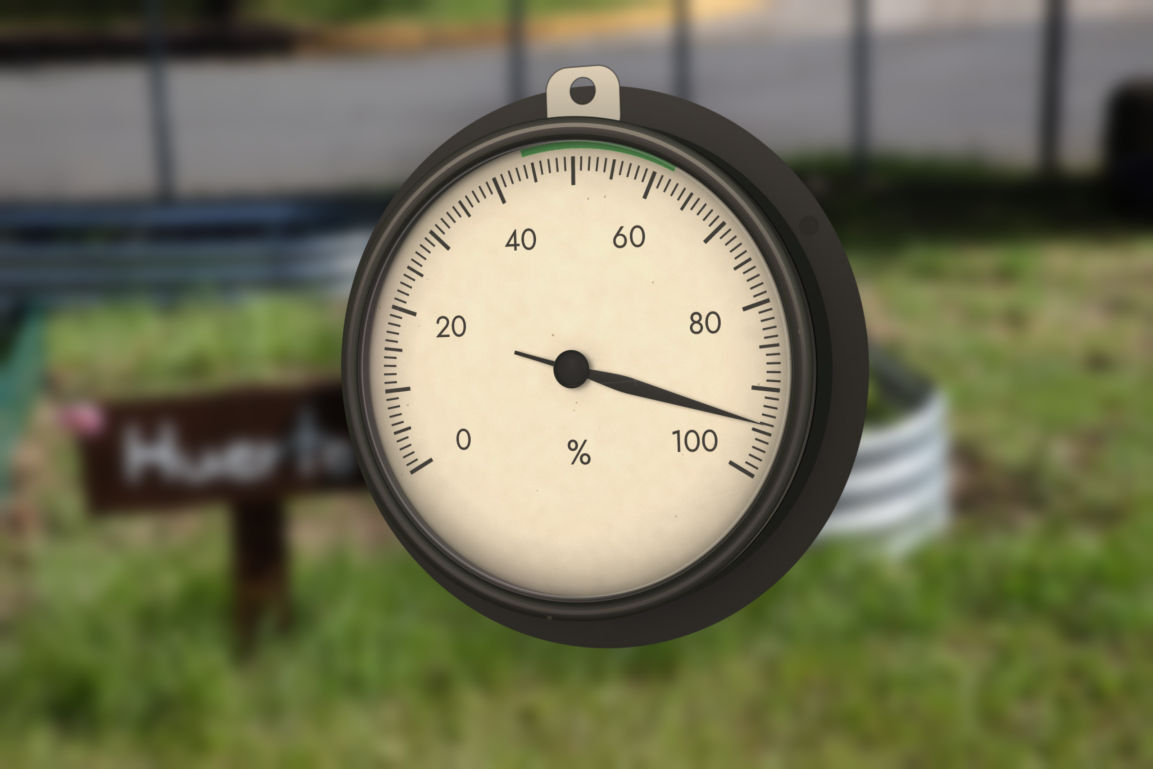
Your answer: 94 %
